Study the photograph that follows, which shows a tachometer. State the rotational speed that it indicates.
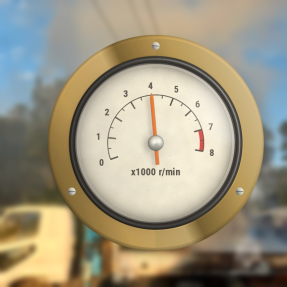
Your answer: 4000 rpm
